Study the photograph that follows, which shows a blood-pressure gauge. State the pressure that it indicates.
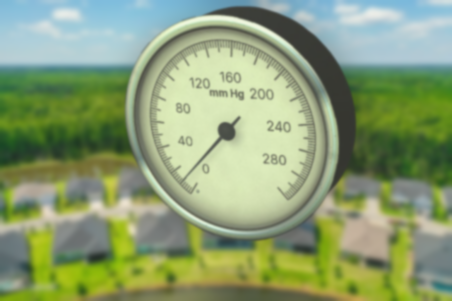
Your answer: 10 mmHg
